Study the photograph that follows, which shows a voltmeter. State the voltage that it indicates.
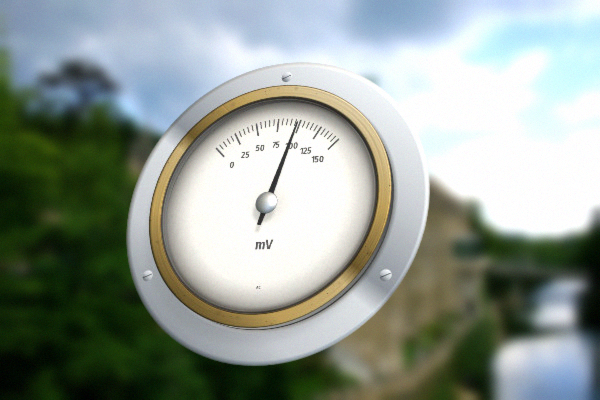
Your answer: 100 mV
